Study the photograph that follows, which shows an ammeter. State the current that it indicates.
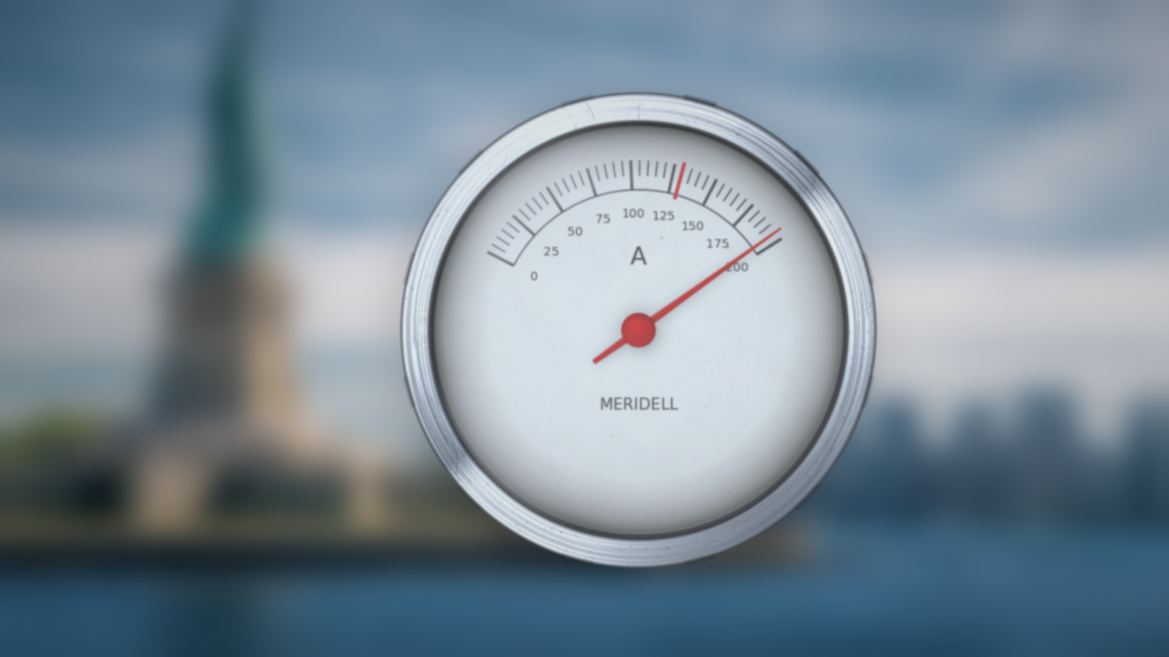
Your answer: 195 A
